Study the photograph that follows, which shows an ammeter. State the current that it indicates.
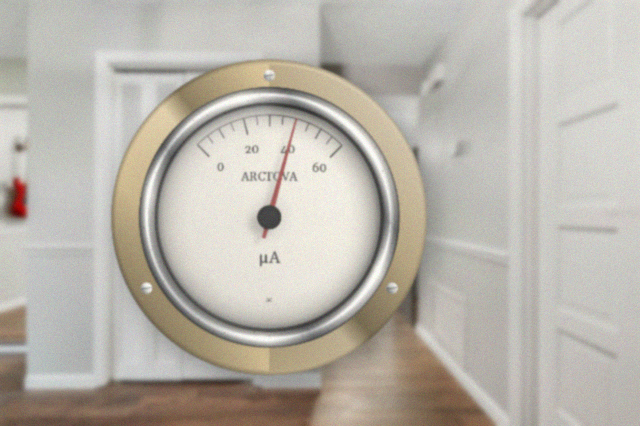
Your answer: 40 µA
